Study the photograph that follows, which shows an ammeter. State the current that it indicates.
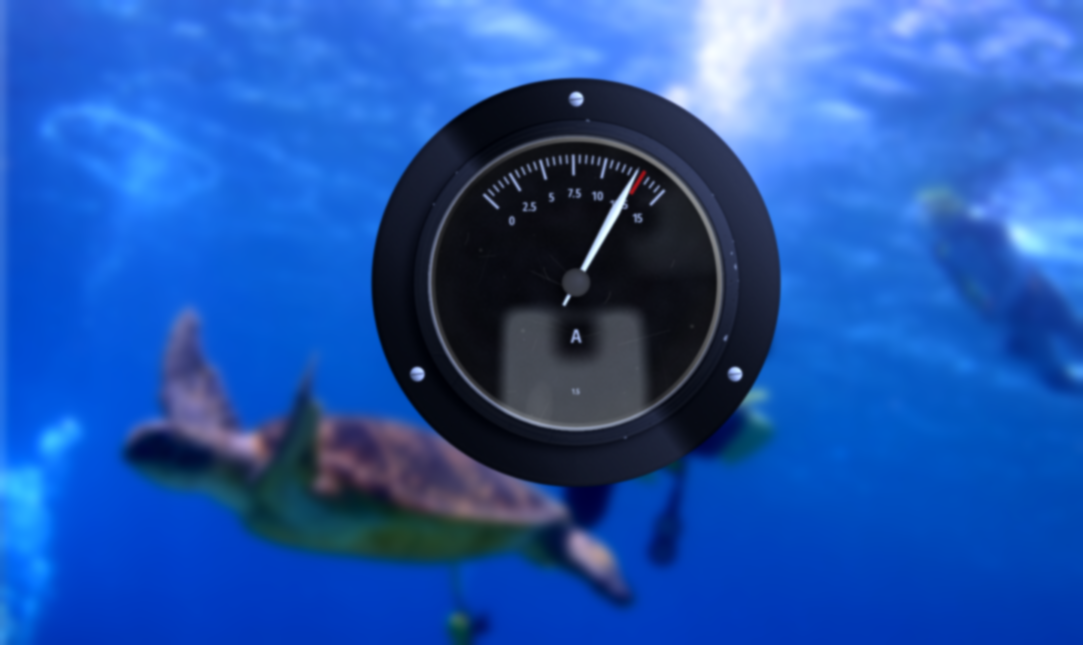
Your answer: 12.5 A
